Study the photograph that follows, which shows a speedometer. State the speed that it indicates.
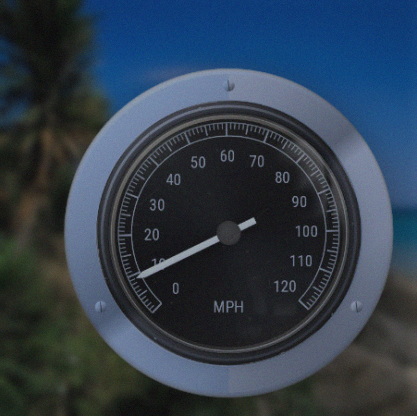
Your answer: 9 mph
